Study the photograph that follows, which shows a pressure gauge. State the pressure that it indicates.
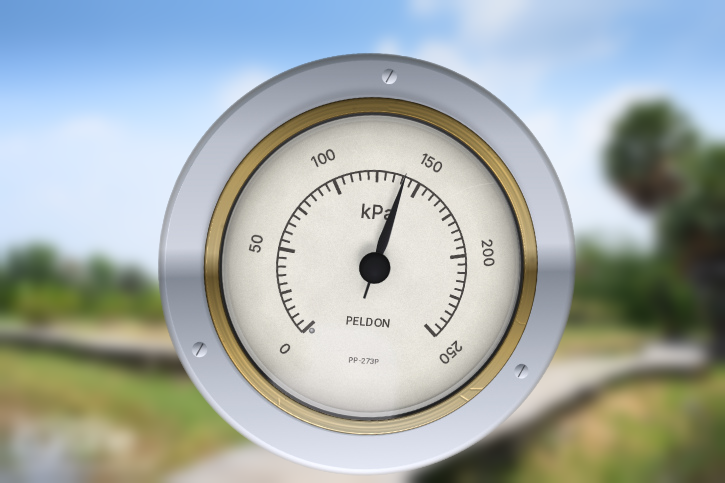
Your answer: 140 kPa
